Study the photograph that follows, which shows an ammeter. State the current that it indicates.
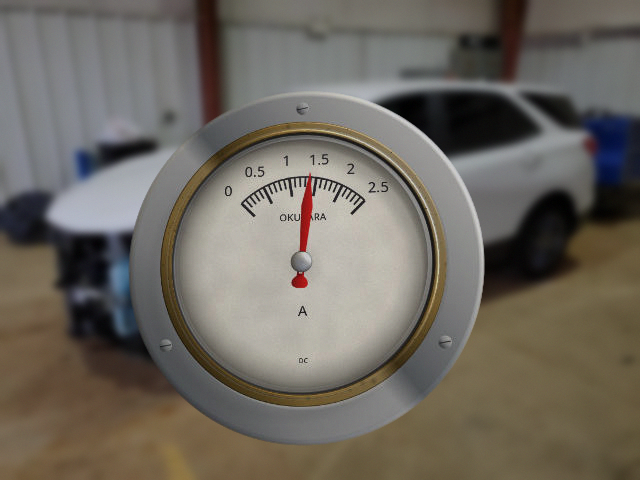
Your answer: 1.4 A
